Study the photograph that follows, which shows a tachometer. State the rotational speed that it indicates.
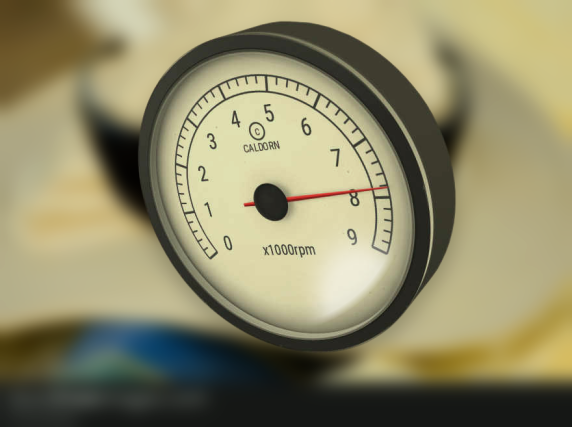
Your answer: 7800 rpm
